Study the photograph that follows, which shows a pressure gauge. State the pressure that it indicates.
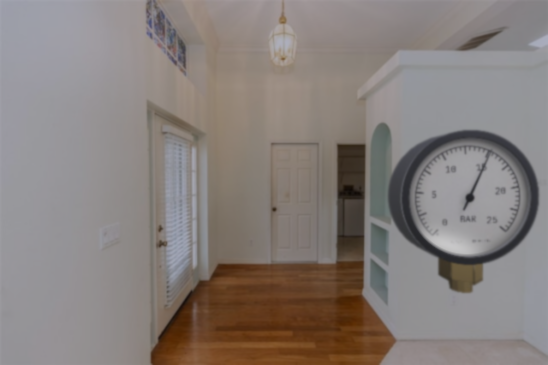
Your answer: 15 bar
